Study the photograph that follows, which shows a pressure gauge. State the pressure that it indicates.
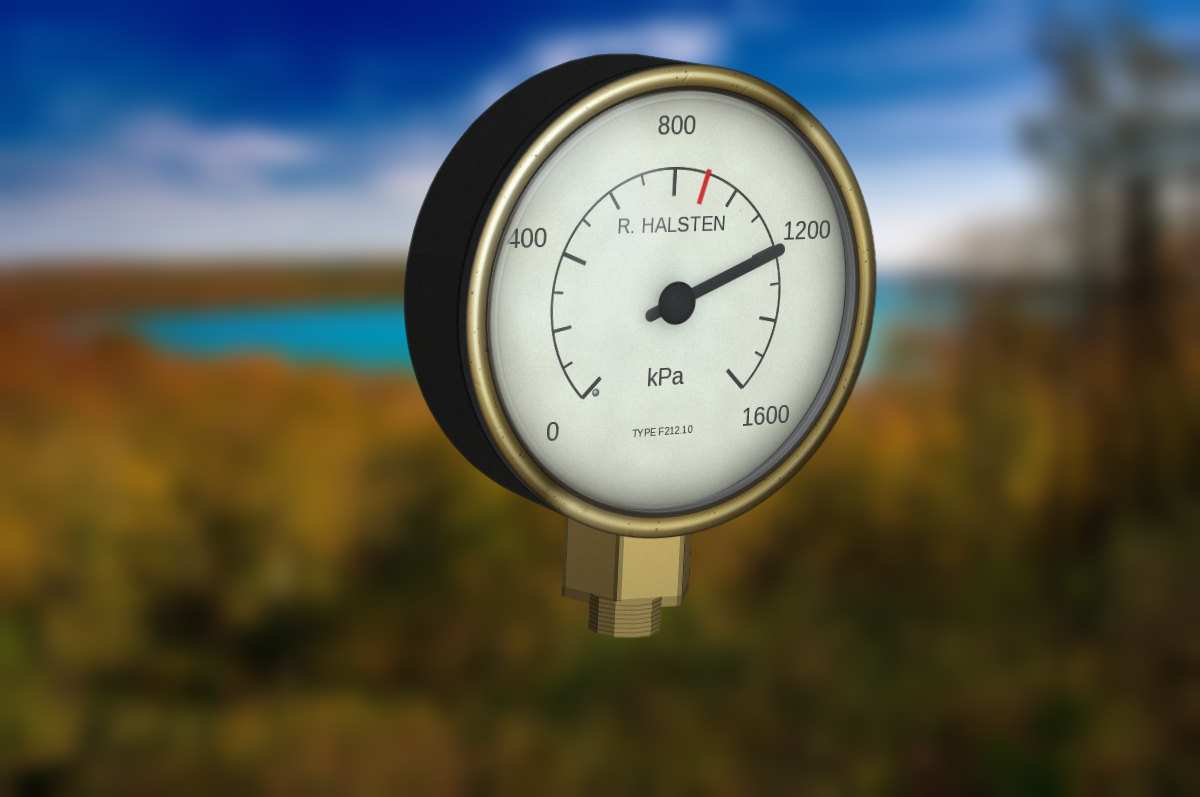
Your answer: 1200 kPa
